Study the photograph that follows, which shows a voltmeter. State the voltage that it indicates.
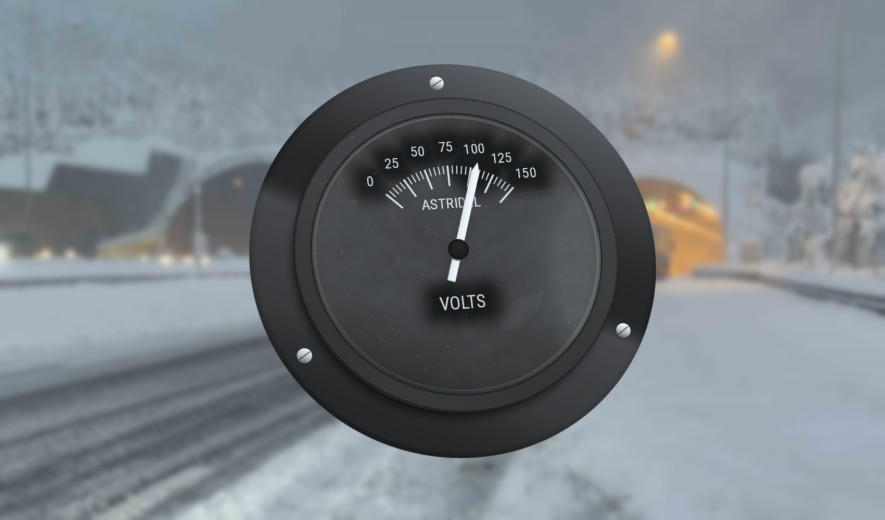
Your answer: 105 V
